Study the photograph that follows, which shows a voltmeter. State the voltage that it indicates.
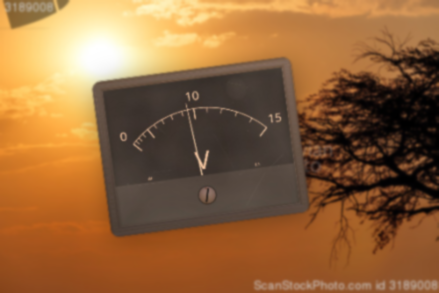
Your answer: 9.5 V
